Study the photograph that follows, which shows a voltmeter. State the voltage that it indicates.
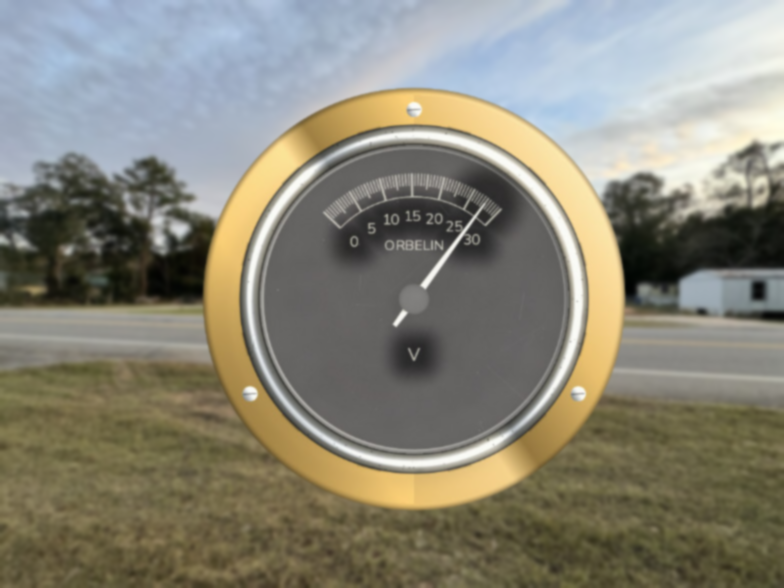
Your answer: 27.5 V
